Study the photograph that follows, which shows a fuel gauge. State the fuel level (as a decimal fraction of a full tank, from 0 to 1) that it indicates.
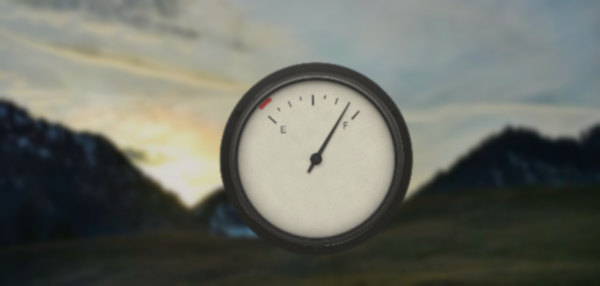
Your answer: 0.875
